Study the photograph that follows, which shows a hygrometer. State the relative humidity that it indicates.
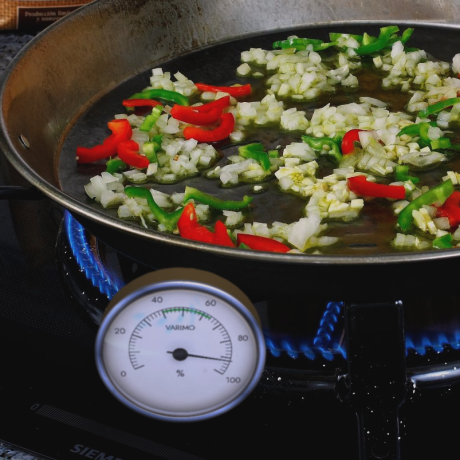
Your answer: 90 %
